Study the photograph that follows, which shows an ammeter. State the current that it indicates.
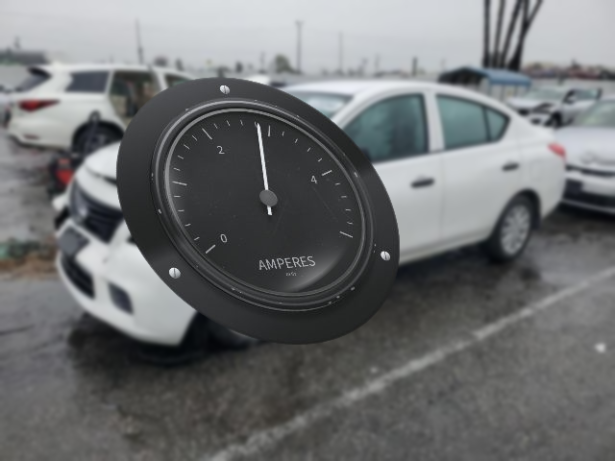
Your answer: 2.8 A
